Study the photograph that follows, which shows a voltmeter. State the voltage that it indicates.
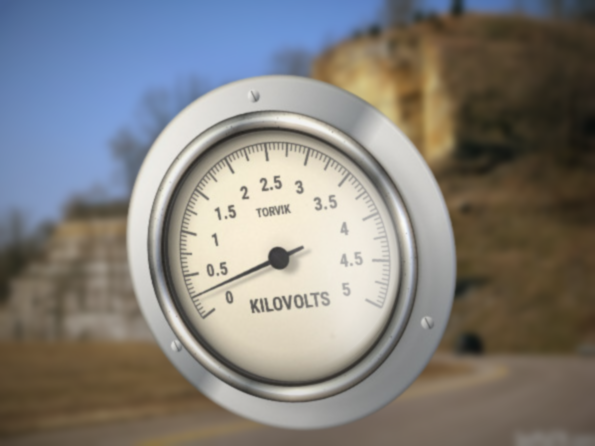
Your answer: 0.25 kV
